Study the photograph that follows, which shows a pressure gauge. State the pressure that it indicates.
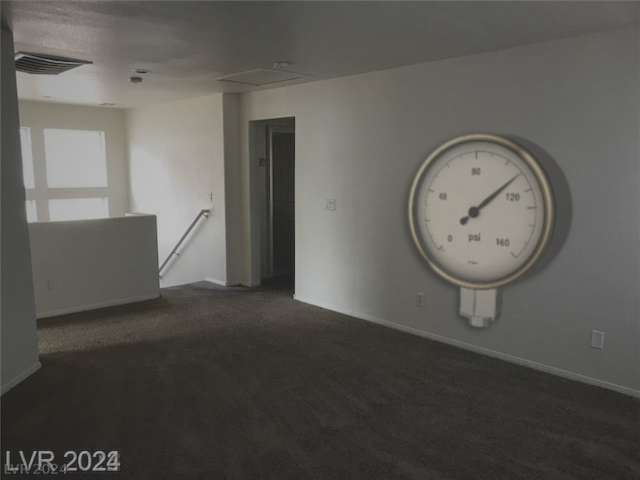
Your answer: 110 psi
